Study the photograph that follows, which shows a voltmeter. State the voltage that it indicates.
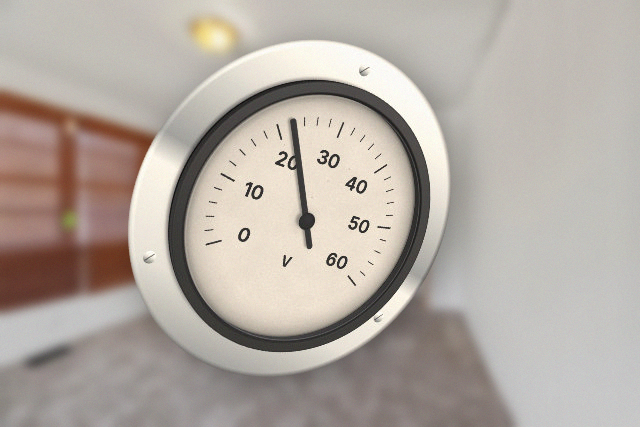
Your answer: 22 V
